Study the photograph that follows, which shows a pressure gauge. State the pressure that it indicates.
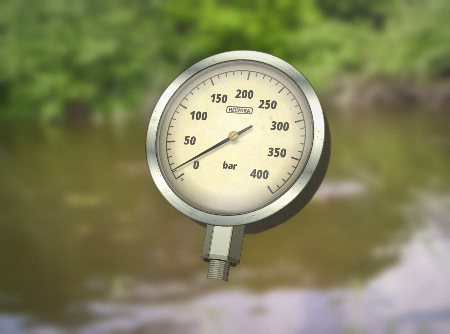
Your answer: 10 bar
